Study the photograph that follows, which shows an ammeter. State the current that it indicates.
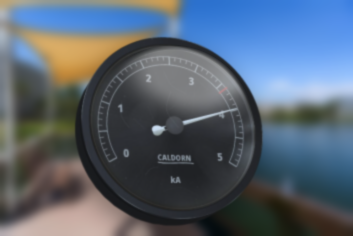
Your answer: 4 kA
